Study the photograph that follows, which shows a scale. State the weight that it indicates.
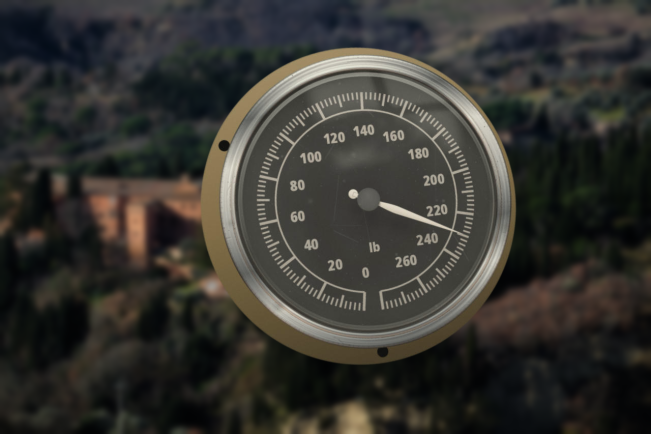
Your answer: 230 lb
